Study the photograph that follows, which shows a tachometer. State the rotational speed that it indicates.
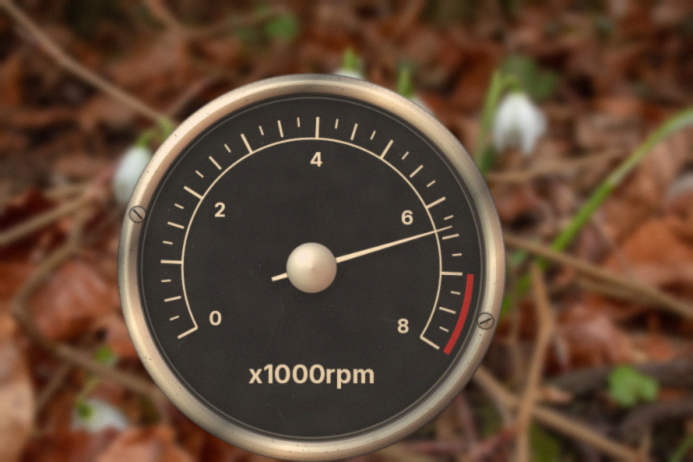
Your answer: 6375 rpm
